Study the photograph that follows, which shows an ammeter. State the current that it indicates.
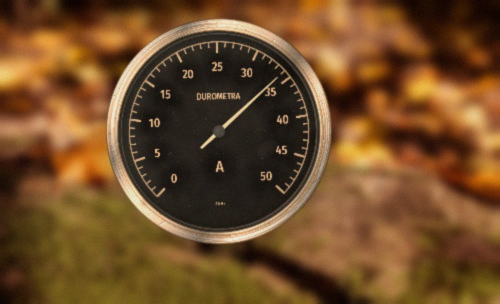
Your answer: 34 A
